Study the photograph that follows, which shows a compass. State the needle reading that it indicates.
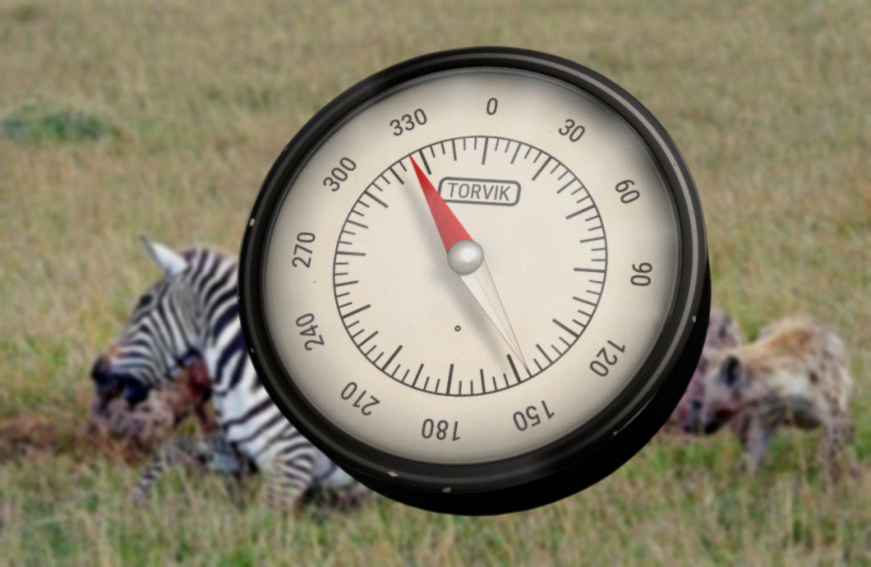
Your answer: 325 °
